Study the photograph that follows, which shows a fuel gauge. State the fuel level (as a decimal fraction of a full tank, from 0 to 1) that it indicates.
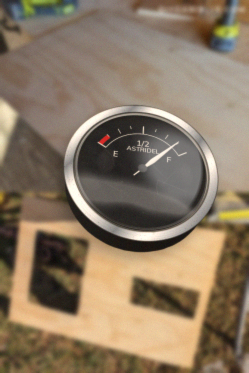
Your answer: 0.875
